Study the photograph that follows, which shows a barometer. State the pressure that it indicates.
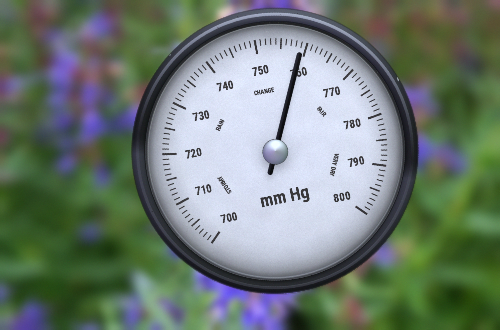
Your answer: 759 mmHg
